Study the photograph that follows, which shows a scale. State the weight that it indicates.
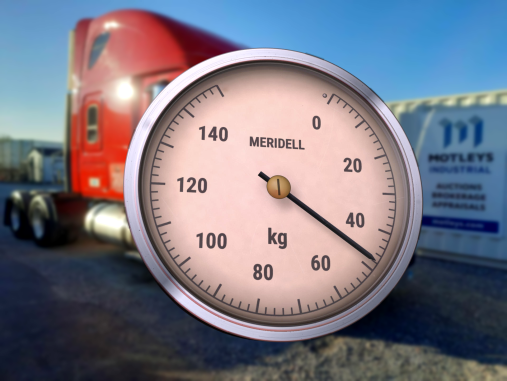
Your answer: 48 kg
